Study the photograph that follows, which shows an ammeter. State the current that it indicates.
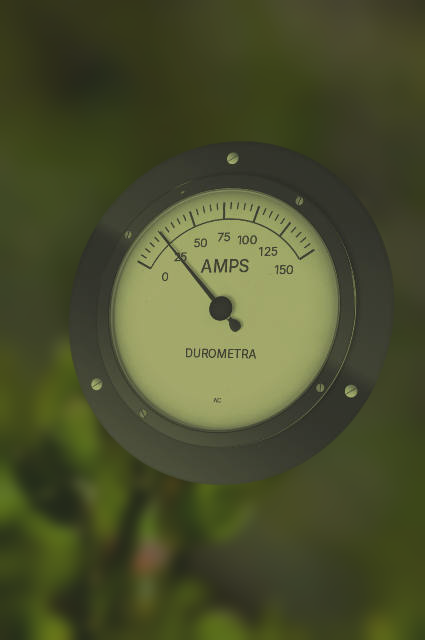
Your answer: 25 A
